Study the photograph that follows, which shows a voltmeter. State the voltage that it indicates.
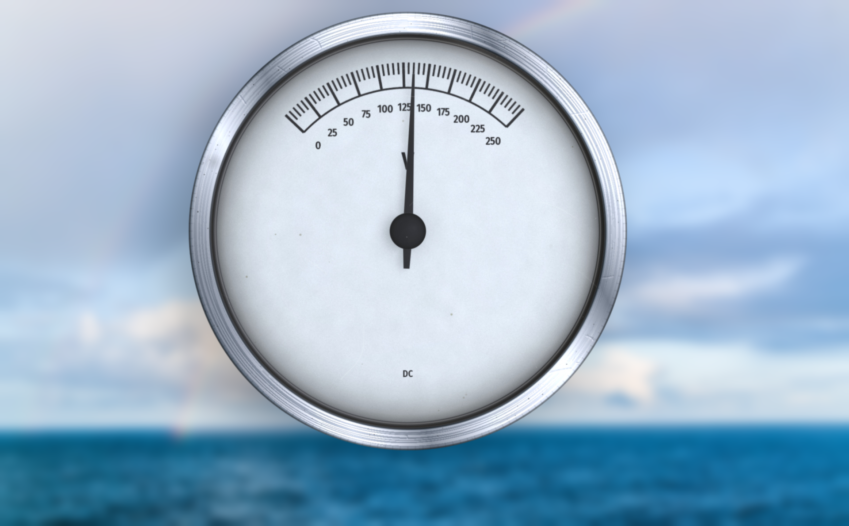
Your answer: 135 V
